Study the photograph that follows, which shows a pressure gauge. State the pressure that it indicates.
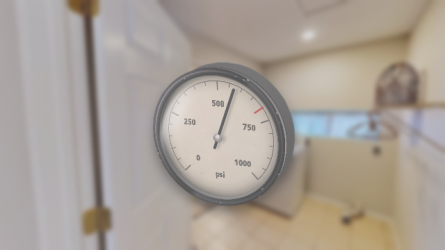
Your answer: 575 psi
